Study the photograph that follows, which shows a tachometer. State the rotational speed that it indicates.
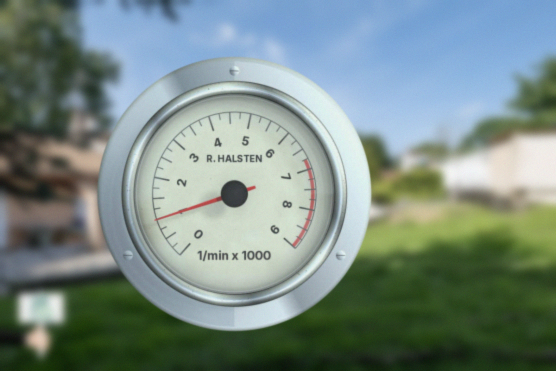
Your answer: 1000 rpm
